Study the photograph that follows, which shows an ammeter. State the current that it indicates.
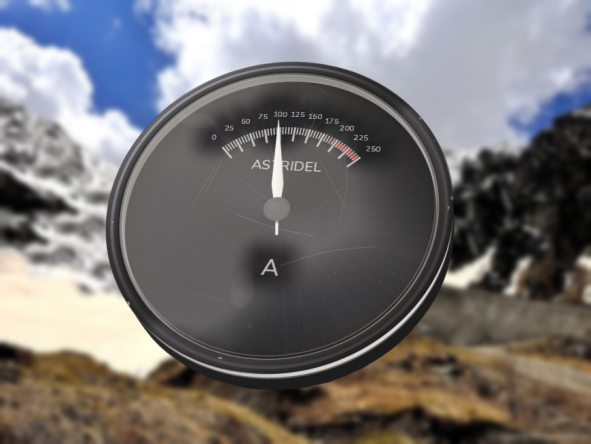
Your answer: 100 A
